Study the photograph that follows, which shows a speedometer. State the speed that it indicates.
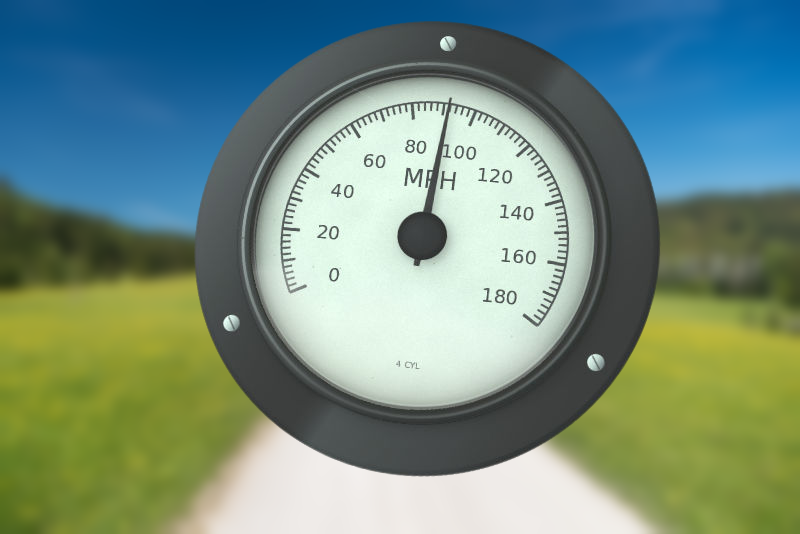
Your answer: 92 mph
